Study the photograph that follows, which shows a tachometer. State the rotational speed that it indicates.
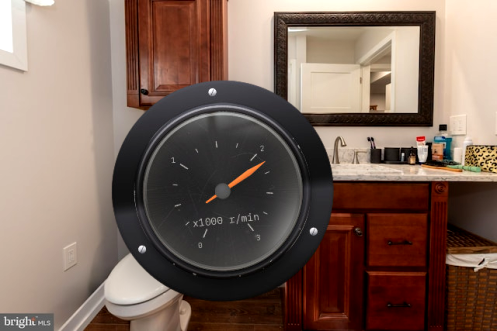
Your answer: 2125 rpm
